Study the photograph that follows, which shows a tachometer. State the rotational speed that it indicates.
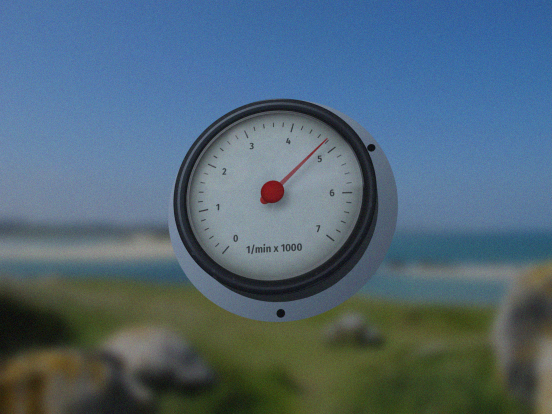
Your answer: 4800 rpm
